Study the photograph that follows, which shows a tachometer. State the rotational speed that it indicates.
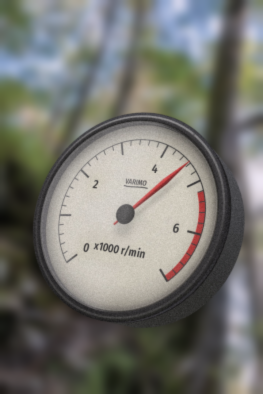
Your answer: 4600 rpm
